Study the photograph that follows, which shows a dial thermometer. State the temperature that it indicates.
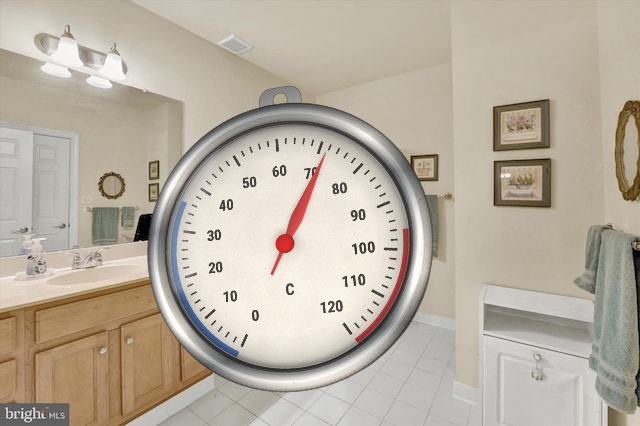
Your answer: 72 °C
